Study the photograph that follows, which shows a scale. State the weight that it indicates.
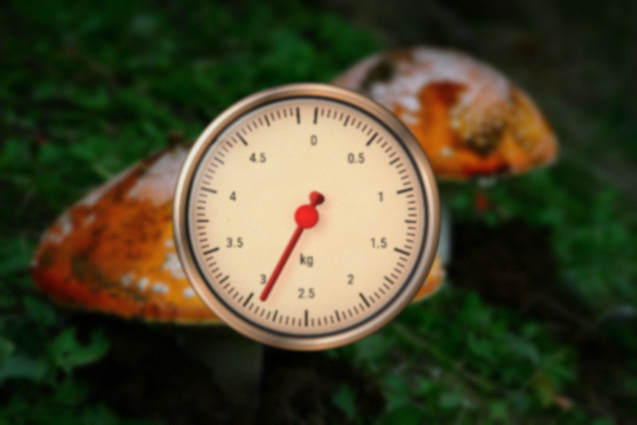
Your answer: 2.9 kg
